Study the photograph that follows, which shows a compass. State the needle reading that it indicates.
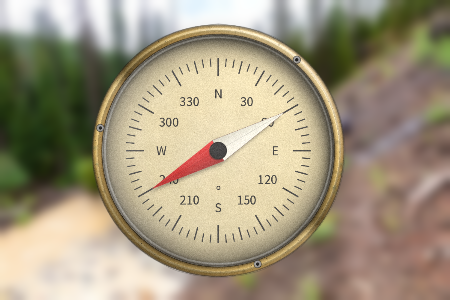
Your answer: 240 °
